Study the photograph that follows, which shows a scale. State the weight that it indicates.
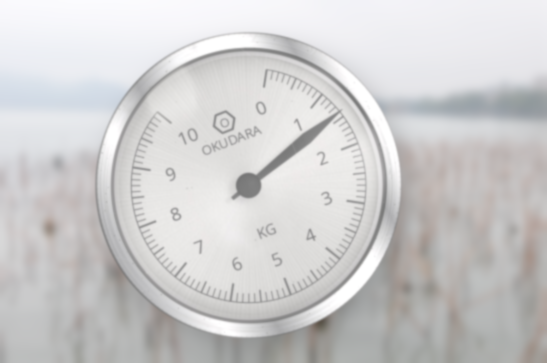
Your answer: 1.4 kg
